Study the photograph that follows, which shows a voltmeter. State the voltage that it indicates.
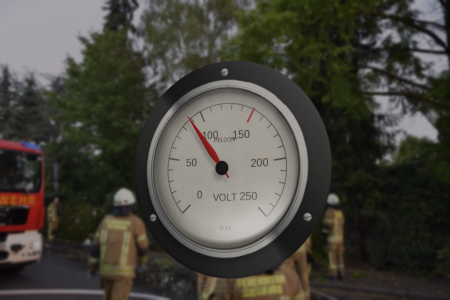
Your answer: 90 V
